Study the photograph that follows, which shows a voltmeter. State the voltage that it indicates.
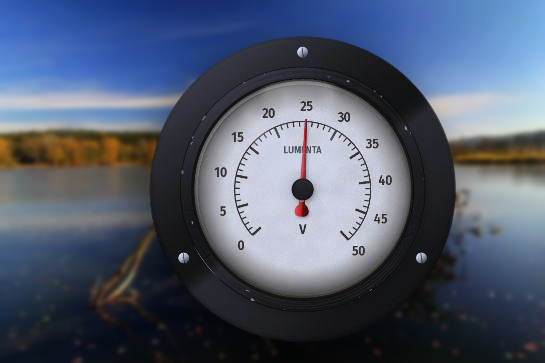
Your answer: 25 V
